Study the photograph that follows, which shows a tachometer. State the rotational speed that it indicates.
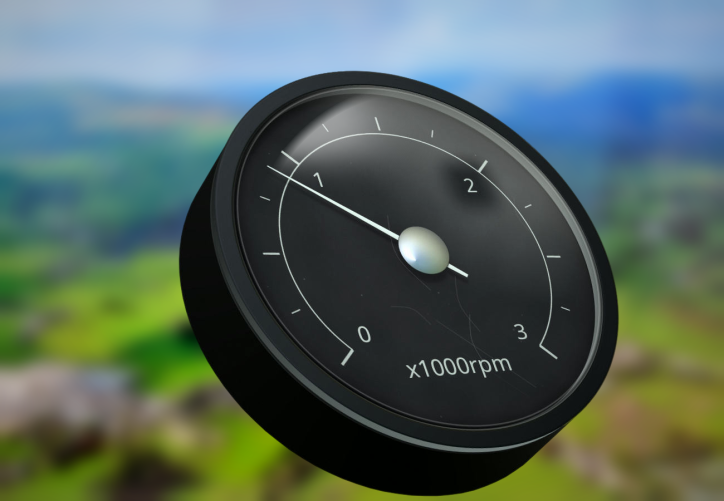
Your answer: 875 rpm
